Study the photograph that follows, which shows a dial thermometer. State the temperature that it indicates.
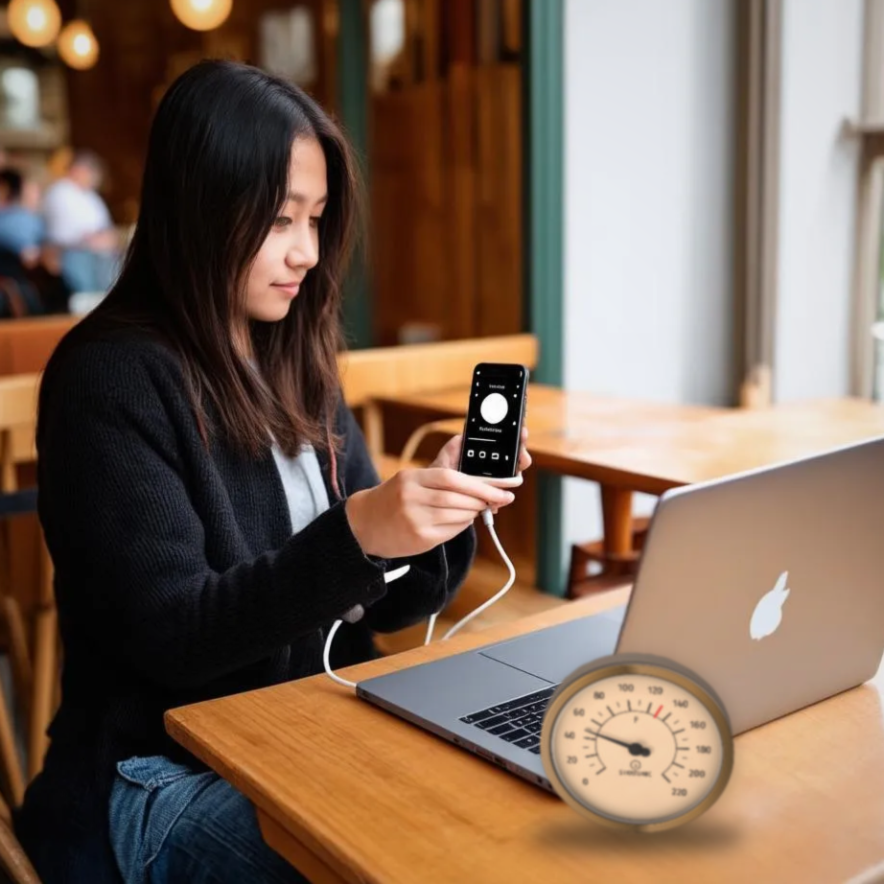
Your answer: 50 °F
